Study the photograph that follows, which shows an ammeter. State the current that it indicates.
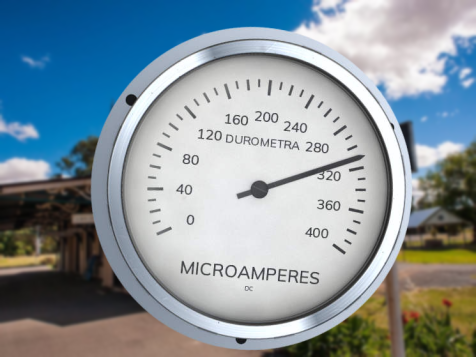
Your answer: 310 µA
